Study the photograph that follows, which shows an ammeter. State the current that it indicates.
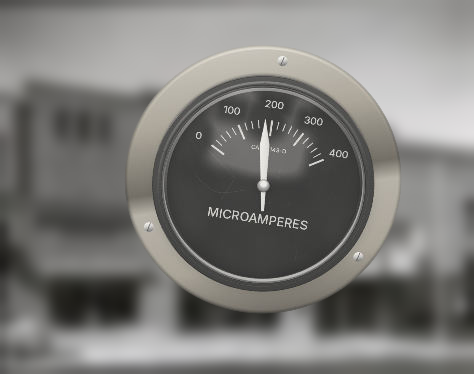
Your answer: 180 µA
